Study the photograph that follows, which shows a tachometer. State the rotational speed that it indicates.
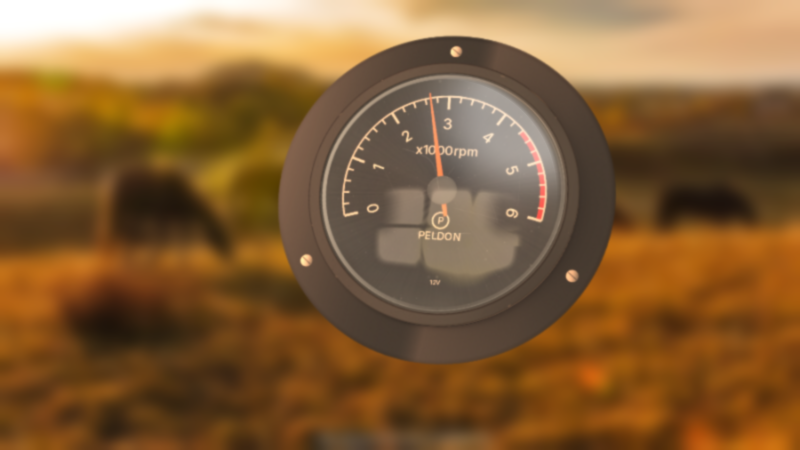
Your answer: 2700 rpm
